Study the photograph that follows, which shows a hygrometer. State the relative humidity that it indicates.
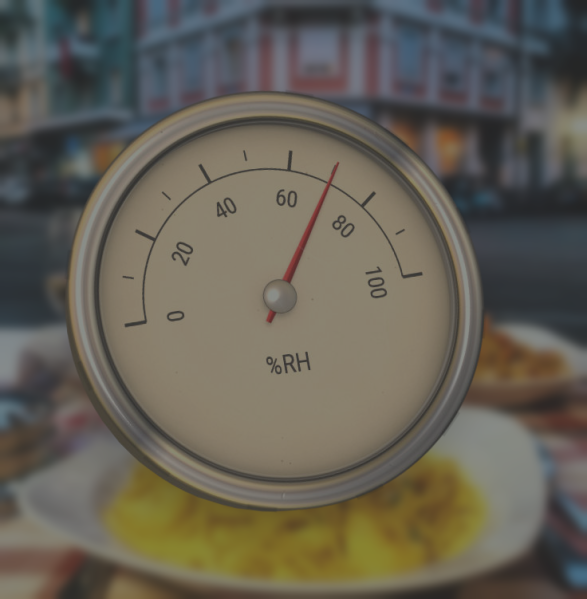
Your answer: 70 %
